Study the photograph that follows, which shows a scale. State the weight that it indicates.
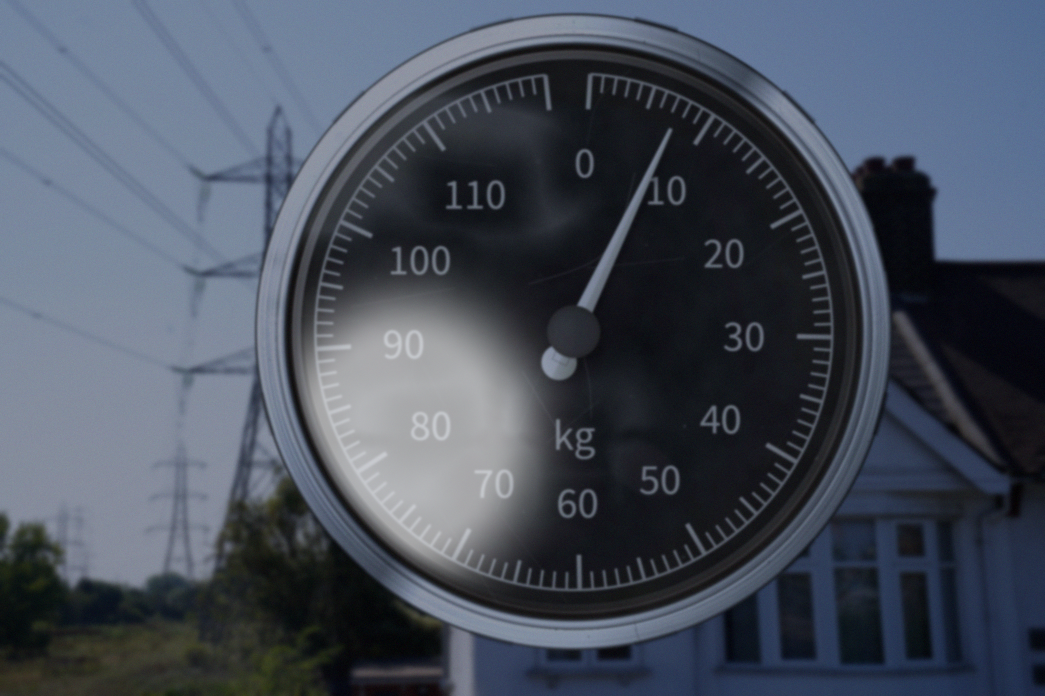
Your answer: 7.5 kg
